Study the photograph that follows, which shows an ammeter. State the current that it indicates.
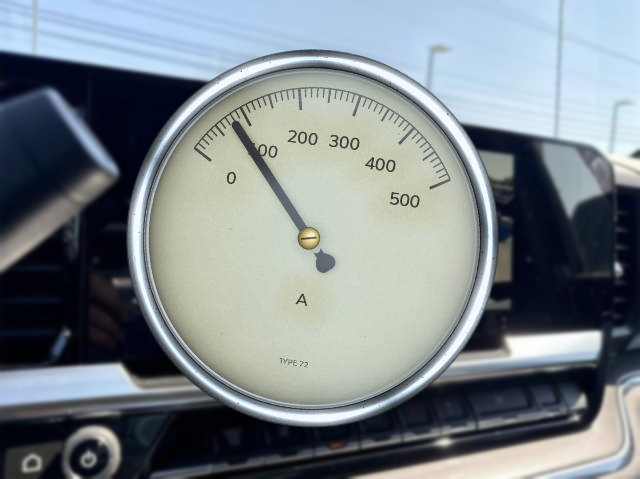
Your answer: 80 A
